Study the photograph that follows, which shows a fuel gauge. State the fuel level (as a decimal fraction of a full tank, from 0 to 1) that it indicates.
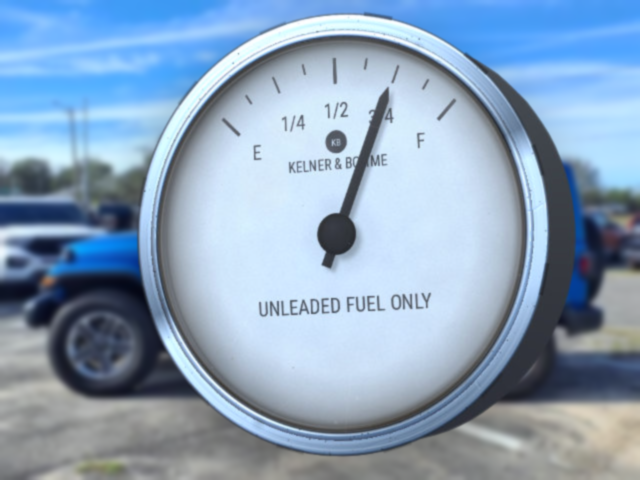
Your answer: 0.75
